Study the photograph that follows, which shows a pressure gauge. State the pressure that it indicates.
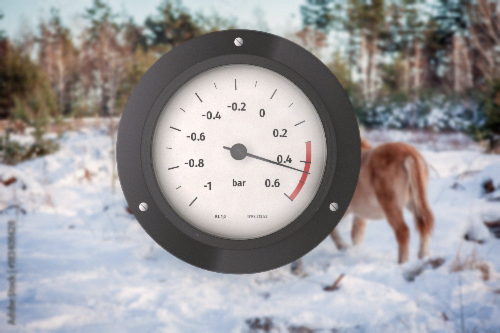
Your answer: 0.45 bar
